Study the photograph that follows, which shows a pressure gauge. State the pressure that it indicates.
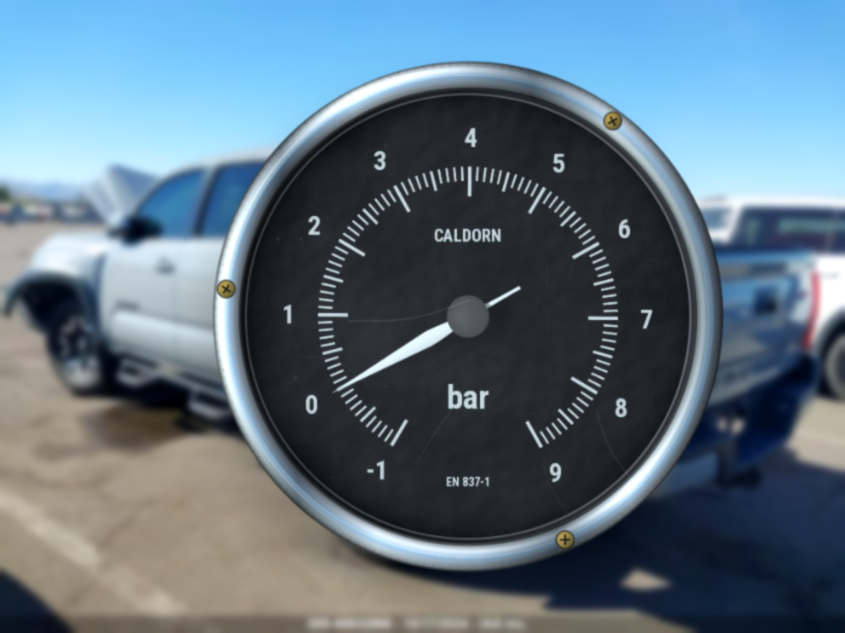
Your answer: 0 bar
